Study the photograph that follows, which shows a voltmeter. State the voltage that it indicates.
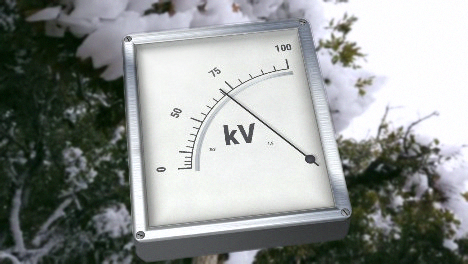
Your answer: 70 kV
